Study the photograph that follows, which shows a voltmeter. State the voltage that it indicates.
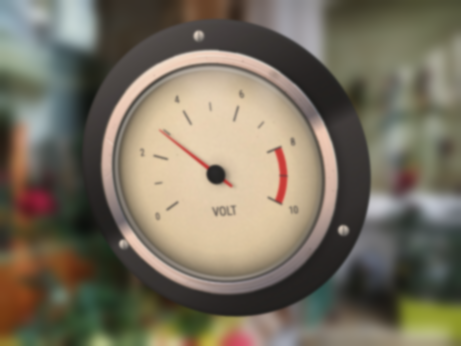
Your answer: 3 V
